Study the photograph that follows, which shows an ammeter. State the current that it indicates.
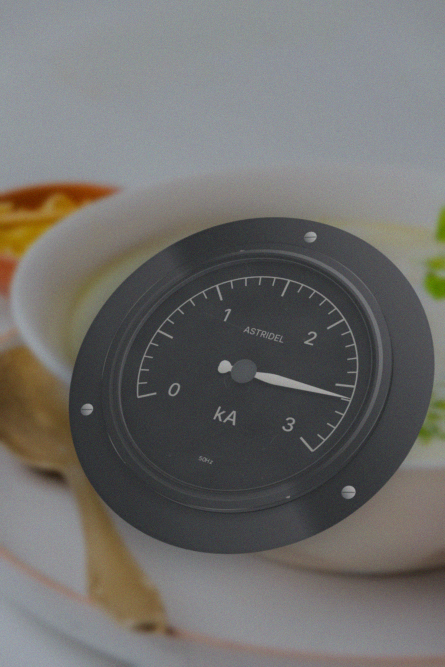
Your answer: 2.6 kA
